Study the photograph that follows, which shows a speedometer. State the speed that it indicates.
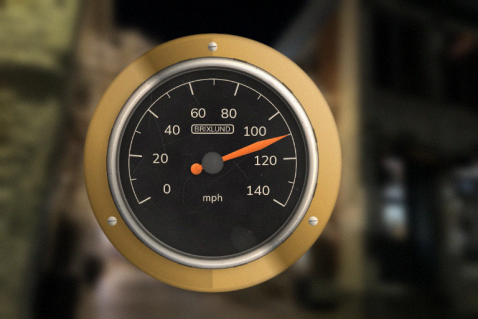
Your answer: 110 mph
